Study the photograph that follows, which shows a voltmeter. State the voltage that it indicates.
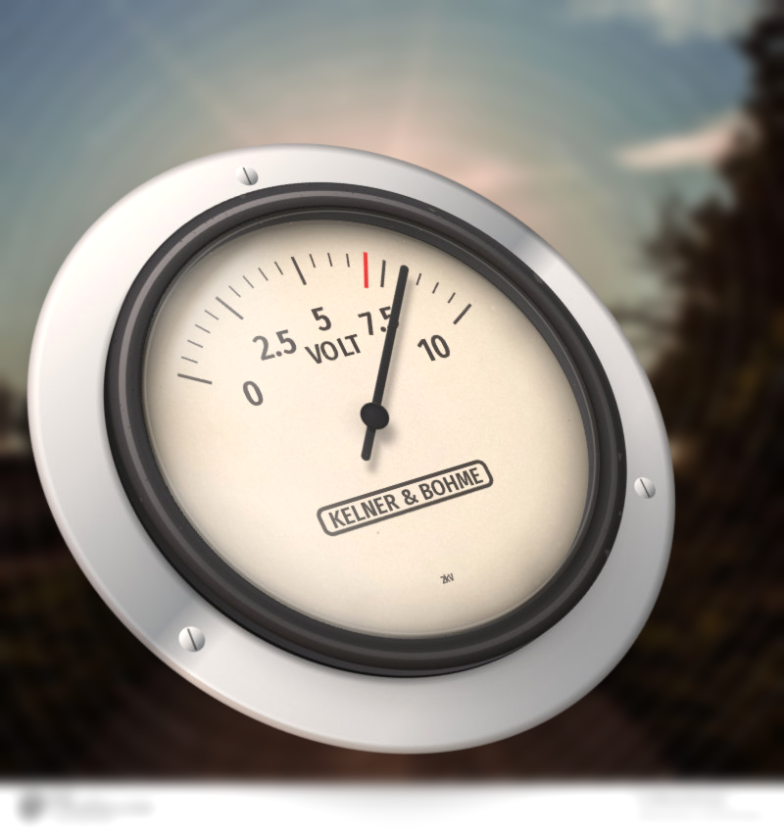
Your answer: 8 V
